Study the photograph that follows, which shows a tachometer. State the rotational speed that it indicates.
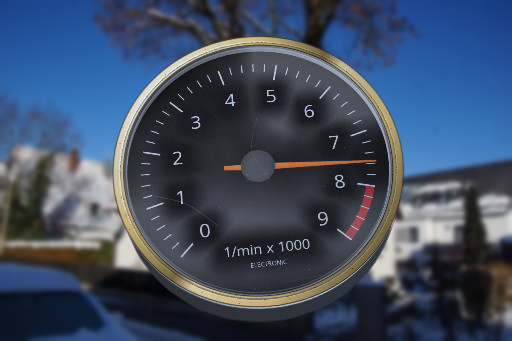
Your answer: 7600 rpm
